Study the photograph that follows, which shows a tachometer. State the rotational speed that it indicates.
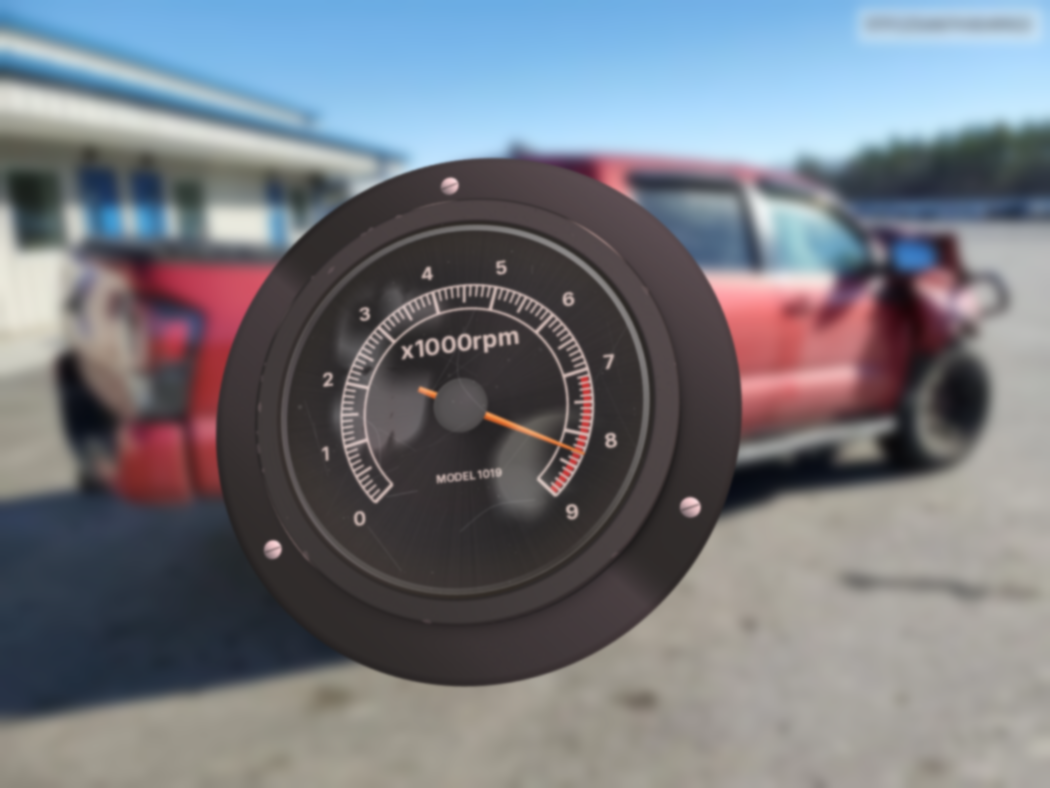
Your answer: 8300 rpm
